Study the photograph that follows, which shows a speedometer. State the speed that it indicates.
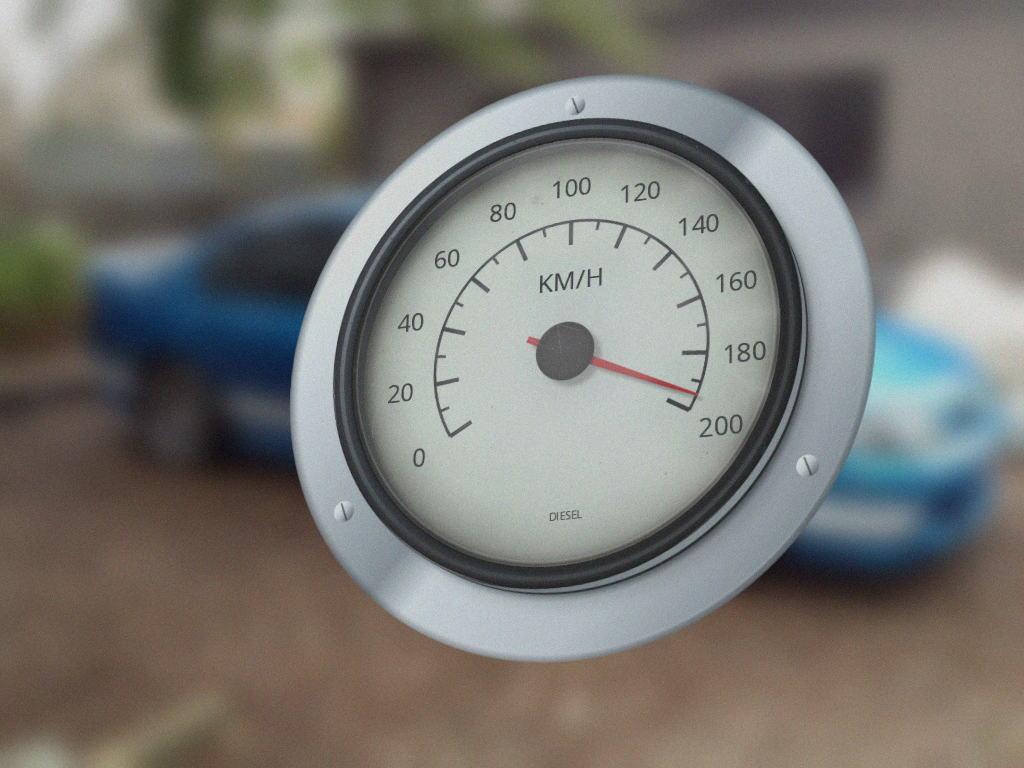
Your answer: 195 km/h
